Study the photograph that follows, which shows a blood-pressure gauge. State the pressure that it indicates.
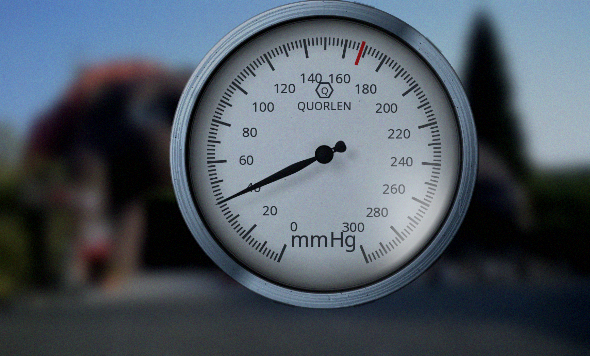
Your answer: 40 mmHg
